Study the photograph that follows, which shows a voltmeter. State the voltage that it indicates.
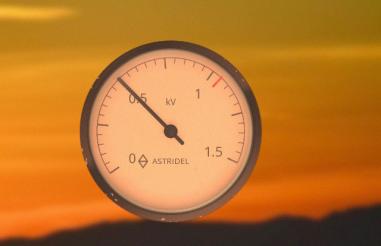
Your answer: 0.5 kV
